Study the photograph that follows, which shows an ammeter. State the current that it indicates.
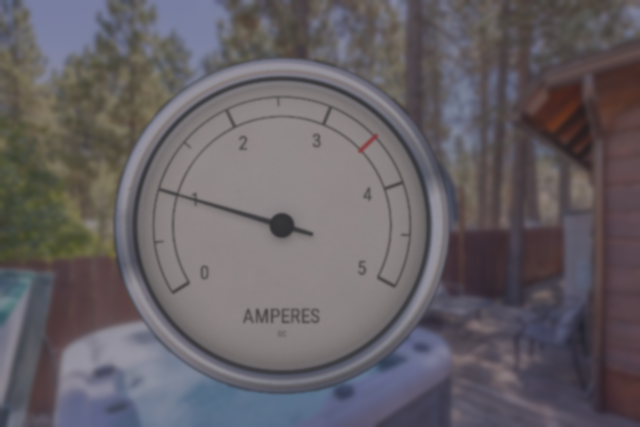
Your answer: 1 A
